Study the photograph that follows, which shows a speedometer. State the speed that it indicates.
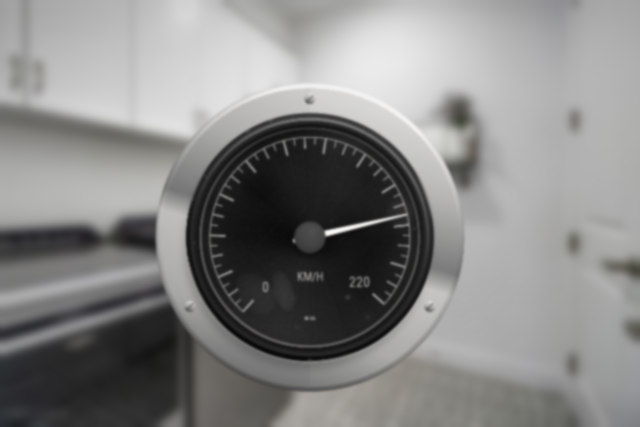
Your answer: 175 km/h
